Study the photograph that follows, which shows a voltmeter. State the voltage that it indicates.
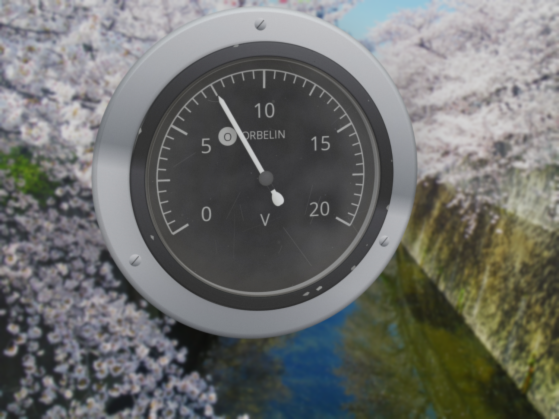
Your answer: 7.5 V
